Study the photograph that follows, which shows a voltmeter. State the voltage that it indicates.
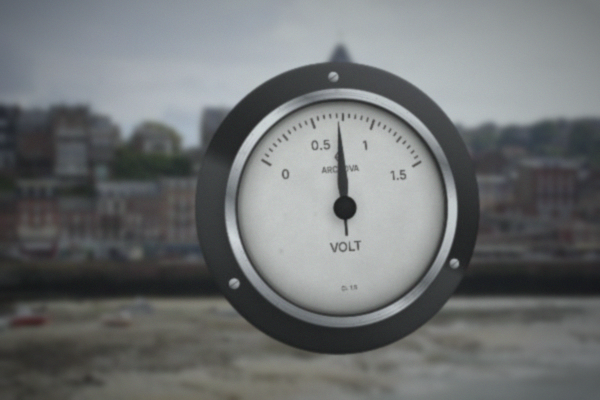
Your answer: 0.7 V
